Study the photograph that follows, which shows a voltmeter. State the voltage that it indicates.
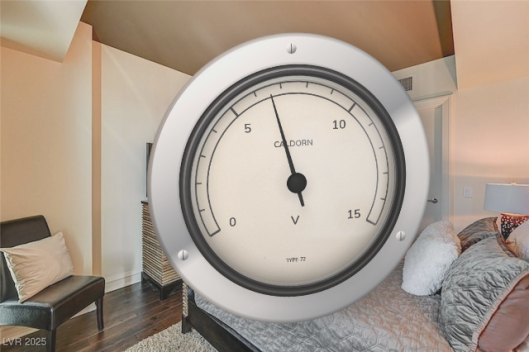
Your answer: 6.5 V
